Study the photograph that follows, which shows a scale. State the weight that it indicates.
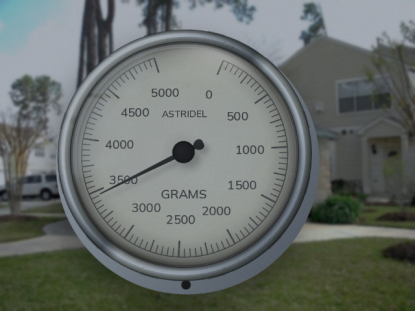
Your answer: 3450 g
